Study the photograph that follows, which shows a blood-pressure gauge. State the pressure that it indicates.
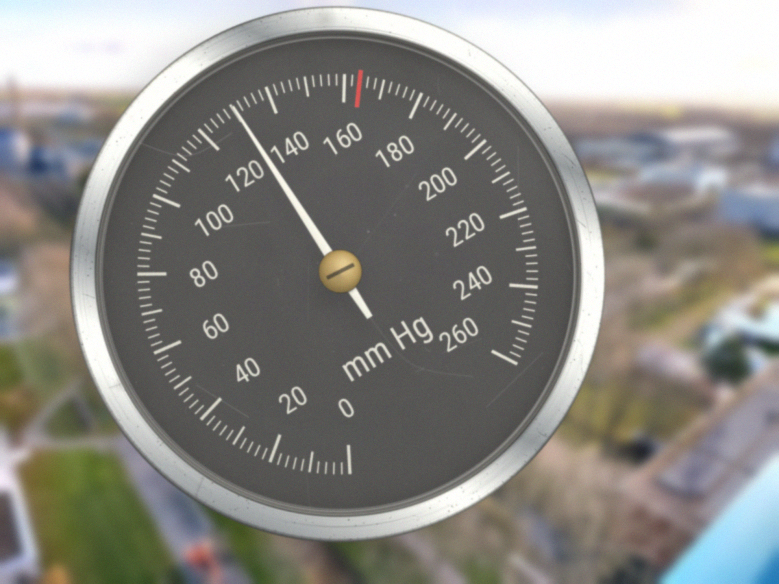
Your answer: 130 mmHg
